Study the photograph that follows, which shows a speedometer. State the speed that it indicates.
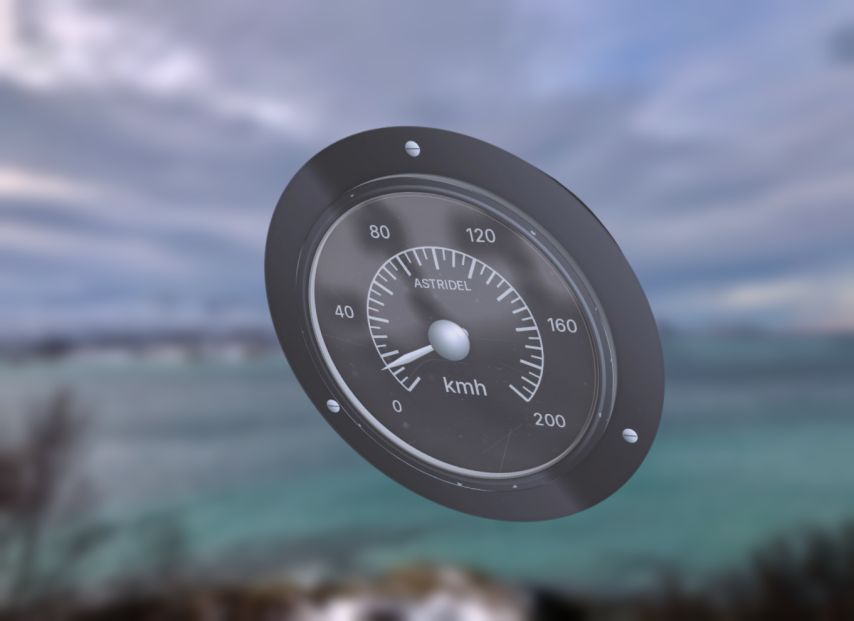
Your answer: 15 km/h
